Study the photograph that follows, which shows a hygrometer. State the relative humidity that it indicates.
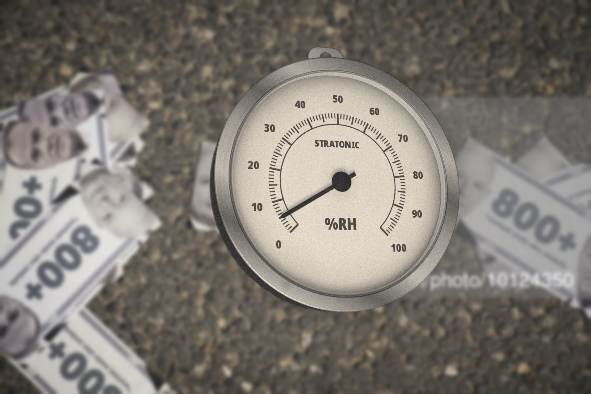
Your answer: 5 %
